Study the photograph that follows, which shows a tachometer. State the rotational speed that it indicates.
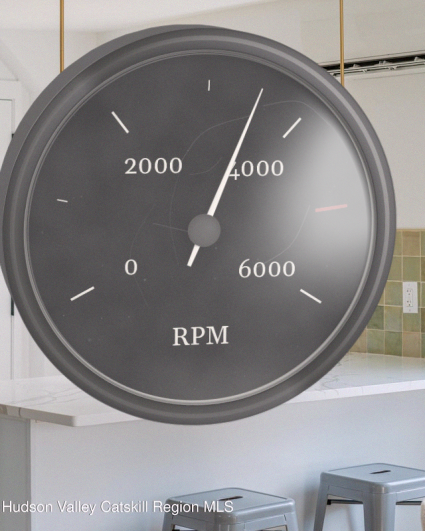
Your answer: 3500 rpm
